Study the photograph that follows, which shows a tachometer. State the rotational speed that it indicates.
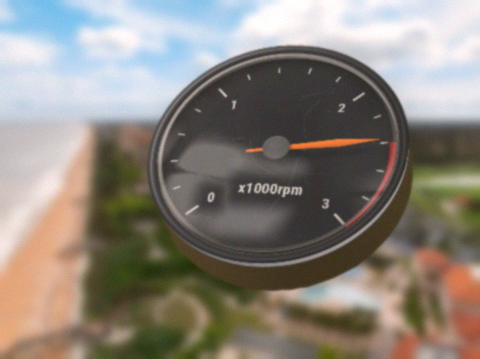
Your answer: 2400 rpm
